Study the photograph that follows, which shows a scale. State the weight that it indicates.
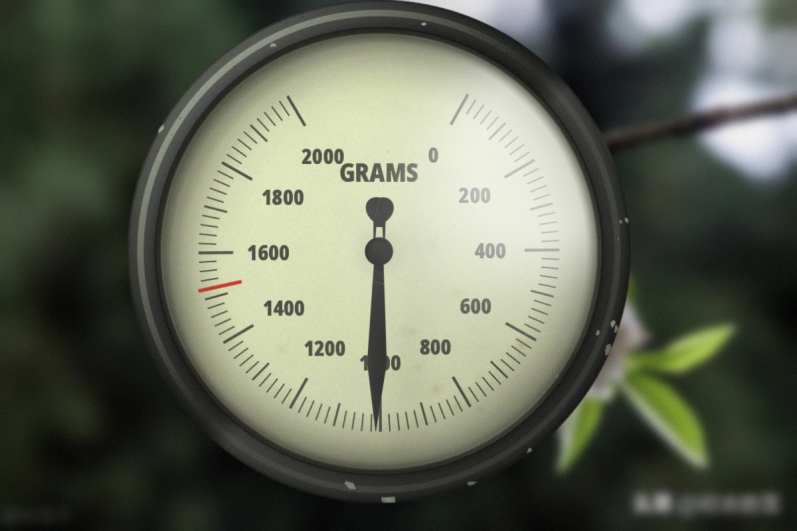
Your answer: 1010 g
